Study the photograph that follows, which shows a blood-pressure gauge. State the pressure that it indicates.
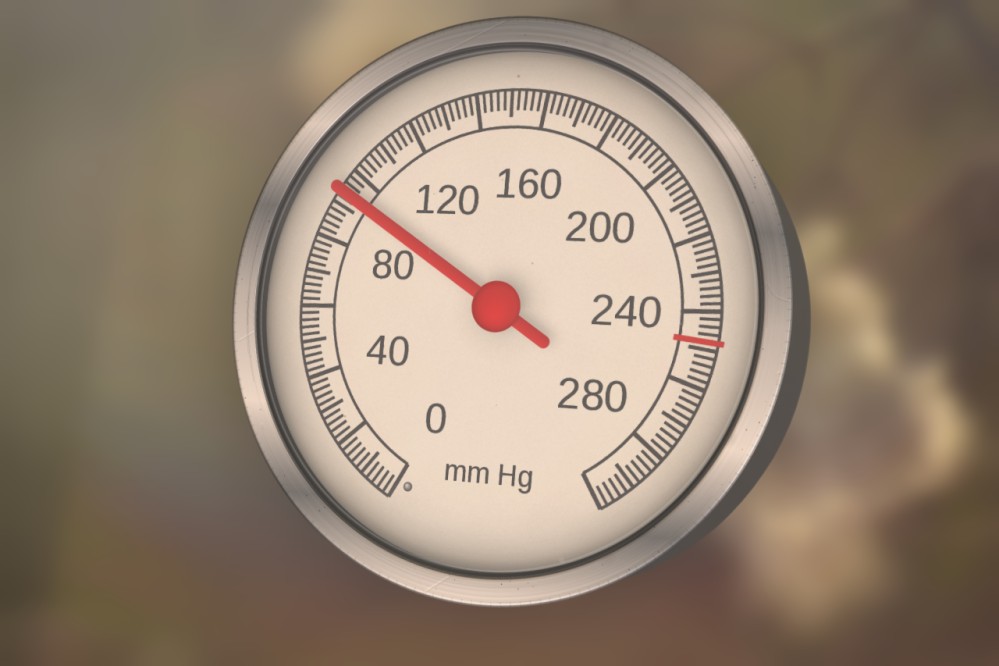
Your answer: 94 mmHg
